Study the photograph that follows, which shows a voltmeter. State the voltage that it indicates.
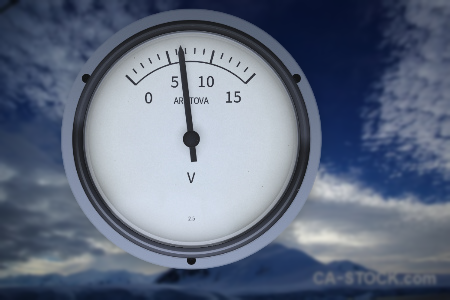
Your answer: 6.5 V
